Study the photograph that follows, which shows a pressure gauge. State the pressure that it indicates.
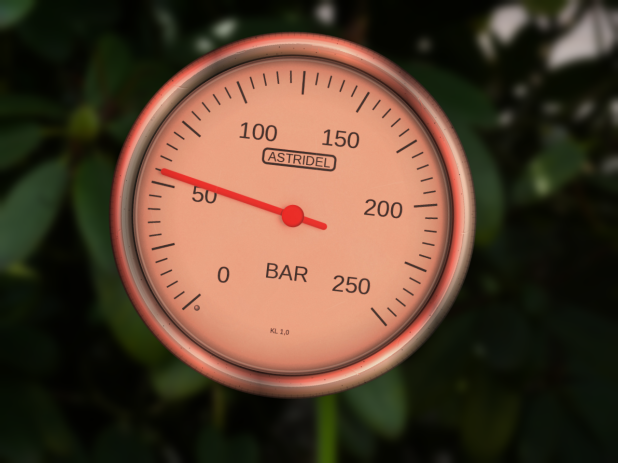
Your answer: 55 bar
